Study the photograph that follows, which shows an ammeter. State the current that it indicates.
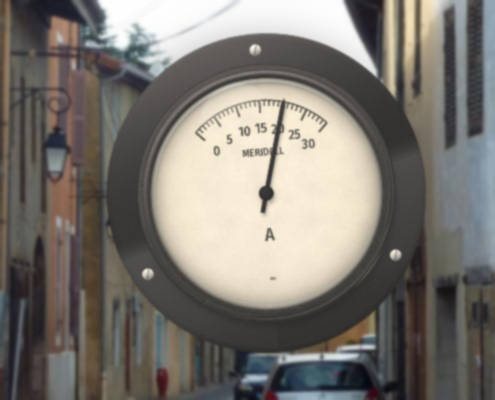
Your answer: 20 A
